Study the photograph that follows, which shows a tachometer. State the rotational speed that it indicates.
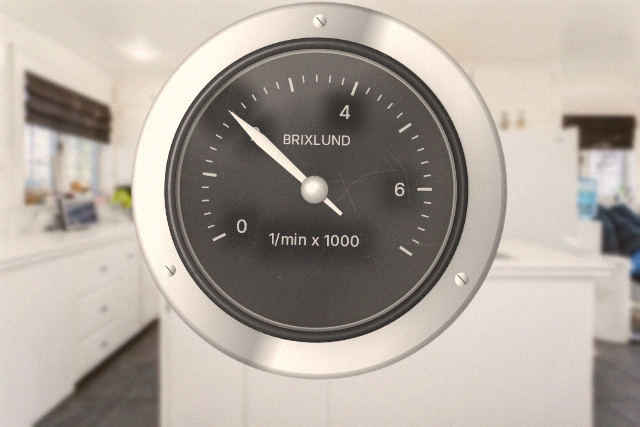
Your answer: 2000 rpm
